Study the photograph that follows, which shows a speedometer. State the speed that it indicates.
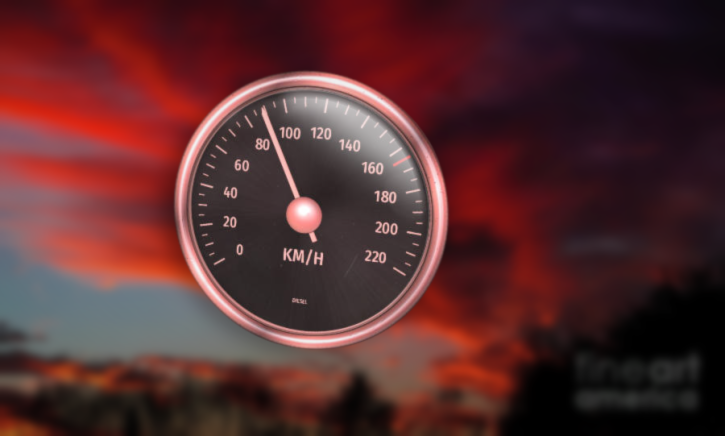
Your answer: 90 km/h
